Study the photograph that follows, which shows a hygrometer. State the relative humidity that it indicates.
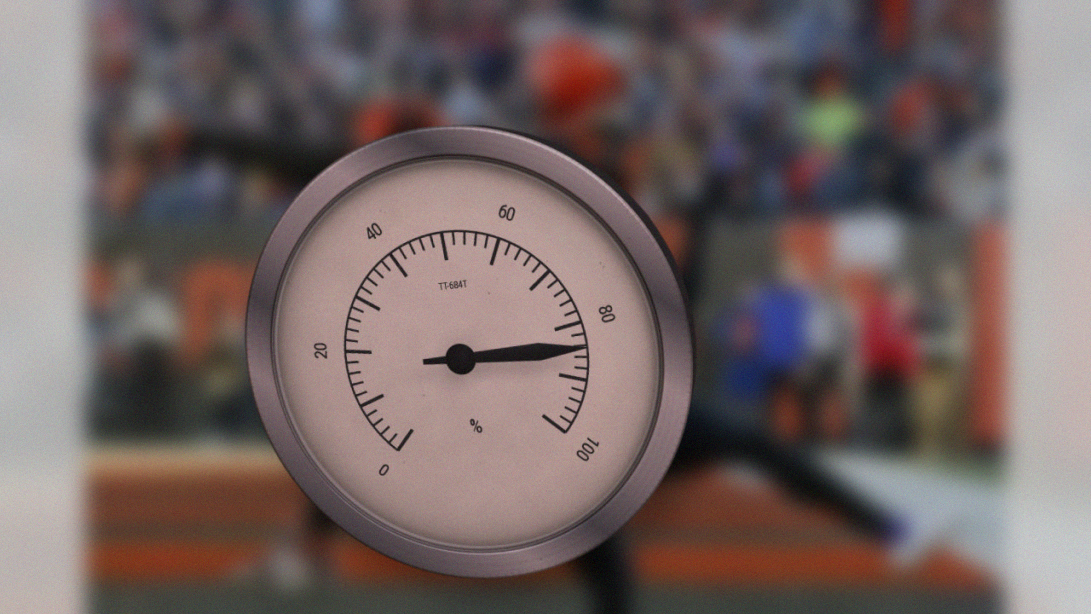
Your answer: 84 %
